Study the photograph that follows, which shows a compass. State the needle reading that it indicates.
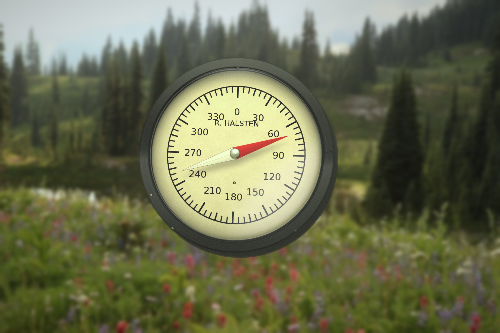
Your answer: 70 °
